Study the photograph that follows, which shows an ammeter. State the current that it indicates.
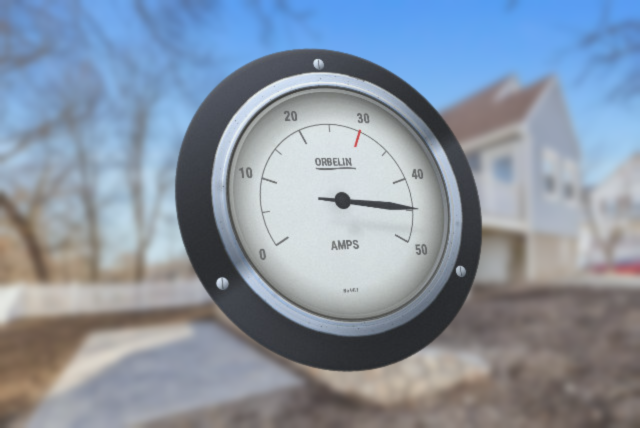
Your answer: 45 A
